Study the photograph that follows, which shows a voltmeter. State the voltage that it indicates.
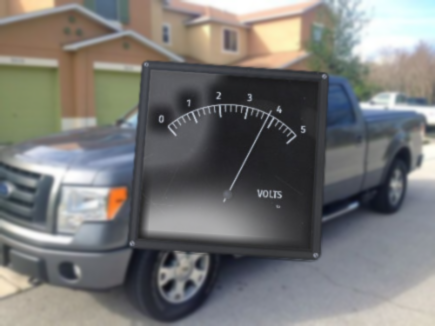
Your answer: 3.8 V
